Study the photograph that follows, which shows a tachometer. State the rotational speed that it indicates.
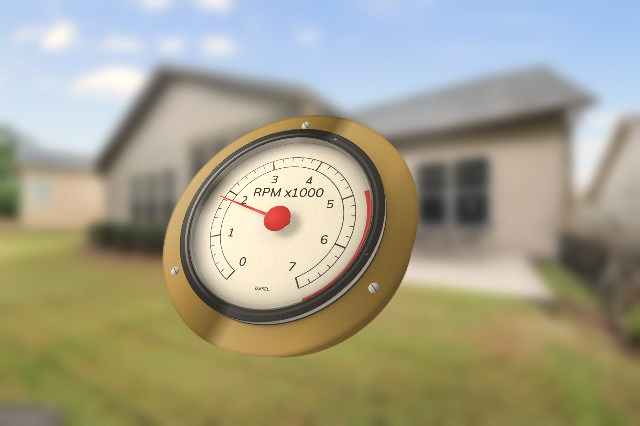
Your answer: 1800 rpm
